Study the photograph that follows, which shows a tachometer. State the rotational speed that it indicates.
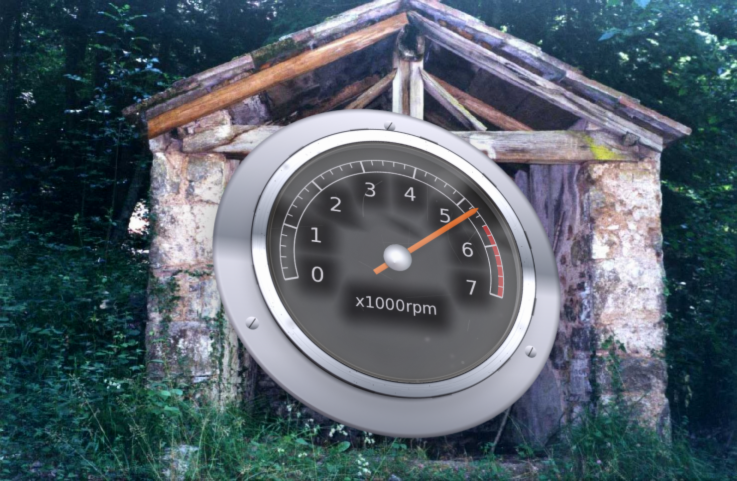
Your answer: 5300 rpm
